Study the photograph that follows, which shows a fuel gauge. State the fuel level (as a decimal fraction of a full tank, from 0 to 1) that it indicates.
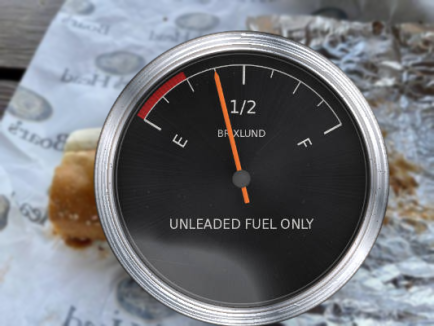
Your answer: 0.375
